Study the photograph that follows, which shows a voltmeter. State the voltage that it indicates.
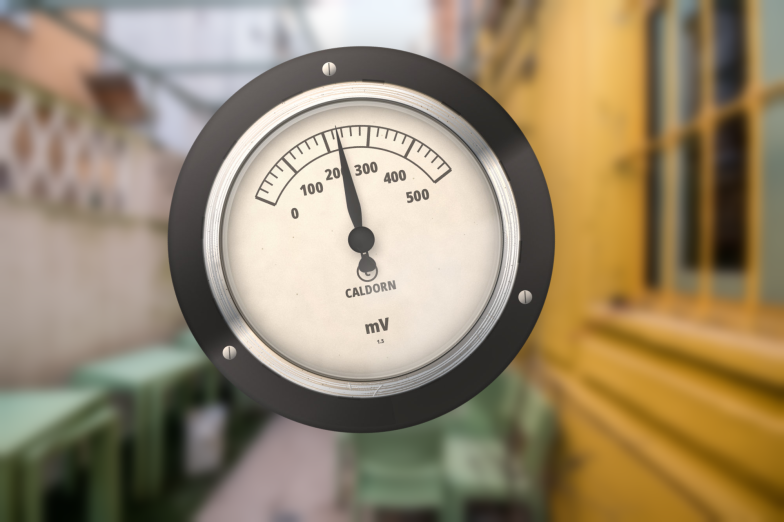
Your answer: 230 mV
